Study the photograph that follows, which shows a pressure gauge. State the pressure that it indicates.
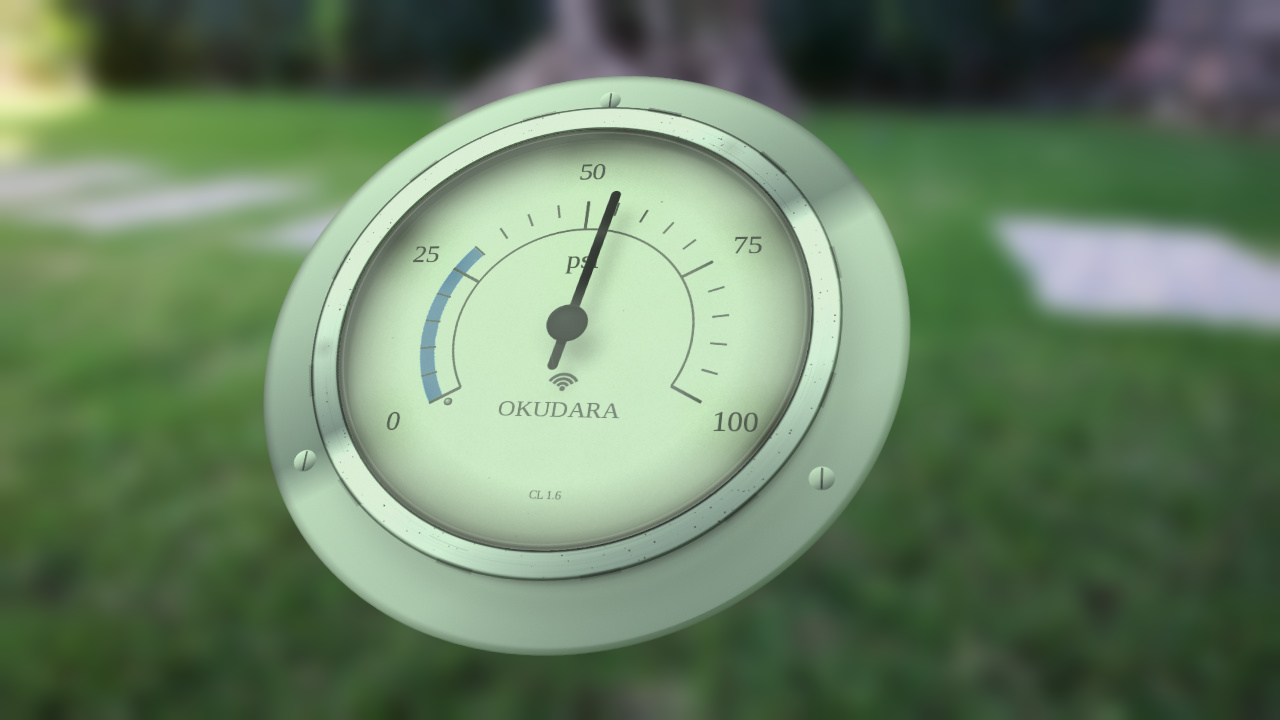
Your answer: 55 psi
